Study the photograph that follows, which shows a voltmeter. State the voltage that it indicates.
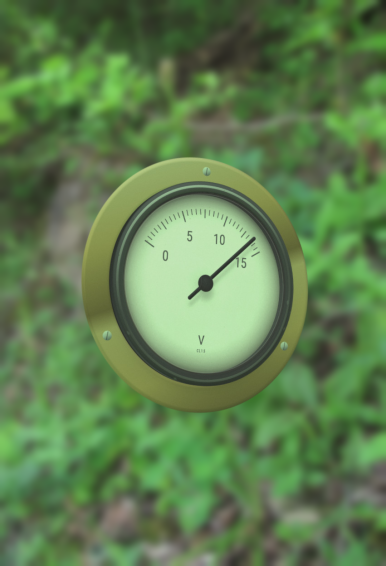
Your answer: 13.5 V
